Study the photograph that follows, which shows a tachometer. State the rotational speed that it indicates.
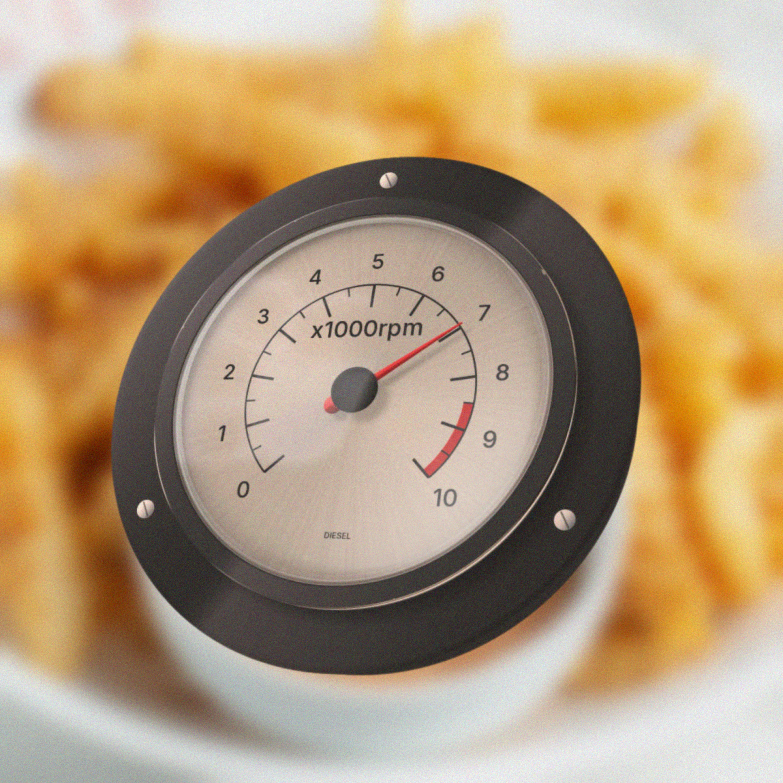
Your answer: 7000 rpm
